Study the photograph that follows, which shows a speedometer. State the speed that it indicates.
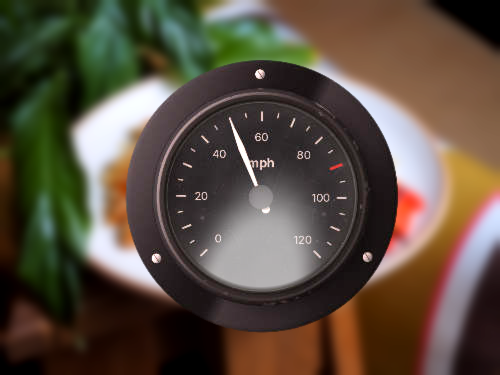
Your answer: 50 mph
